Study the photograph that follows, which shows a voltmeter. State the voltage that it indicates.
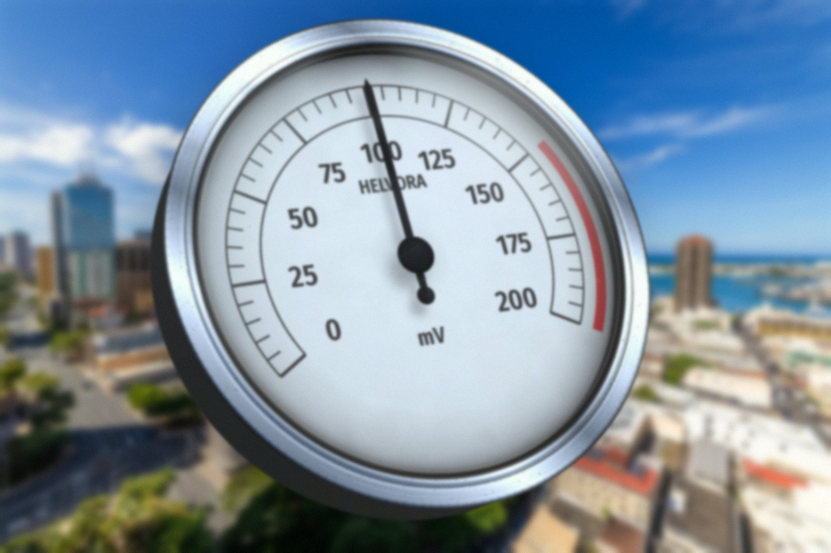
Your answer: 100 mV
